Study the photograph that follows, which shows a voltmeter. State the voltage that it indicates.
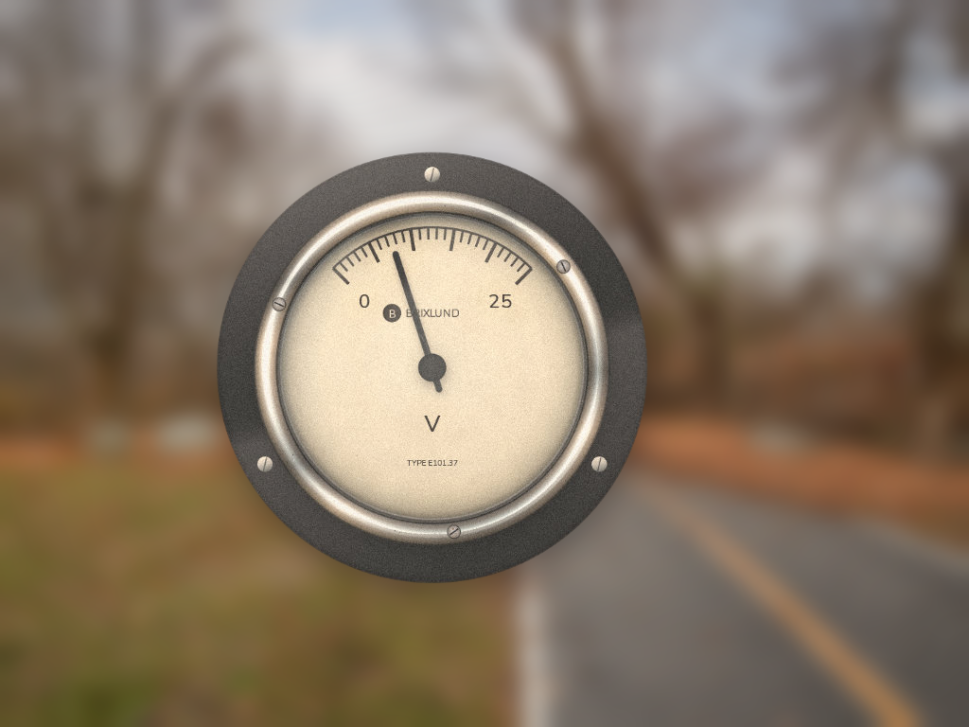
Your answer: 7.5 V
